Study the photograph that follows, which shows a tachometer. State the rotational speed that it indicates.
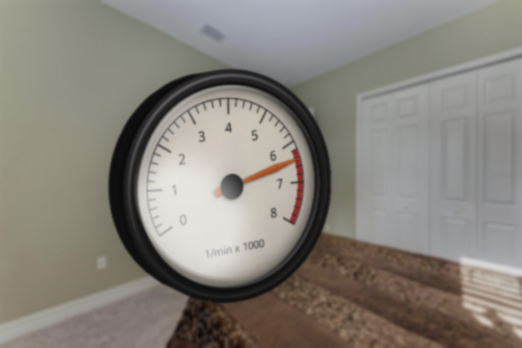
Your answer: 6400 rpm
